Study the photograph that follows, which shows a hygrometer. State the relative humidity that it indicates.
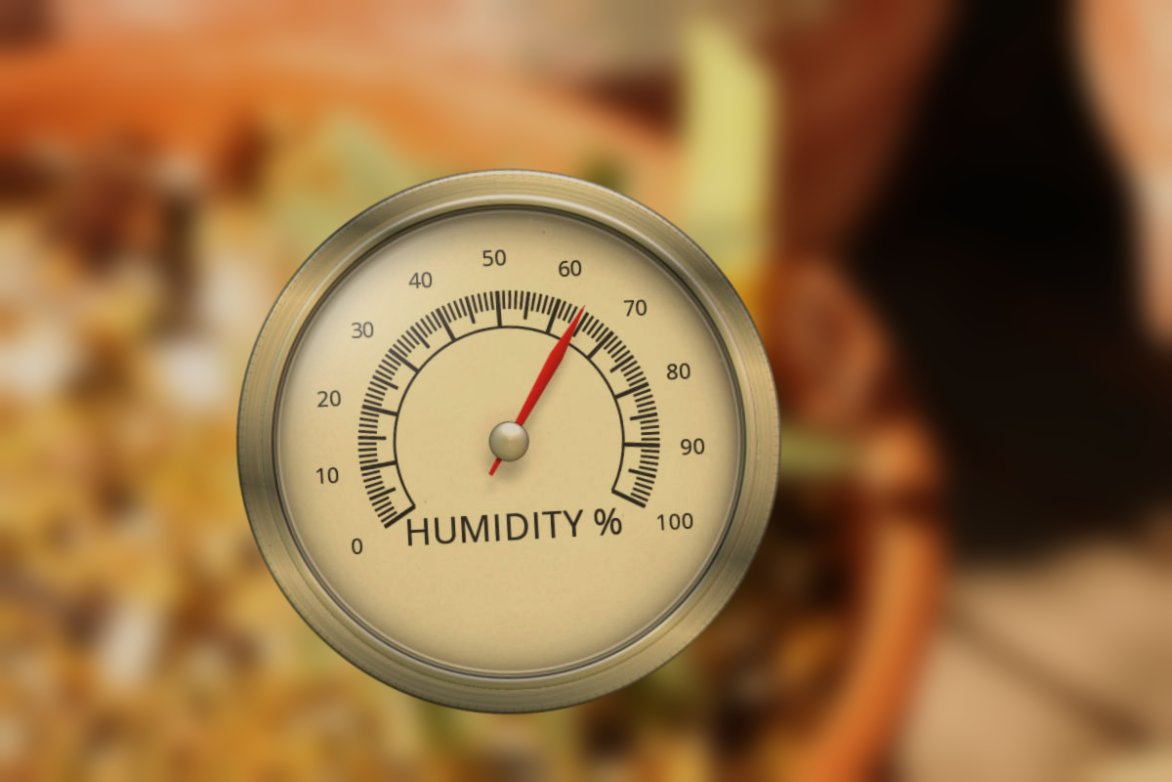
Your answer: 64 %
